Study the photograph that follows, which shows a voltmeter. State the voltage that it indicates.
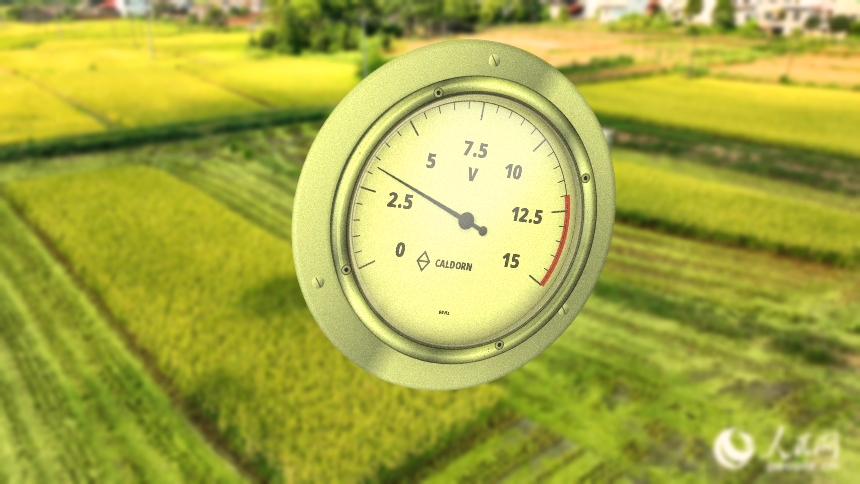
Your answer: 3.25 V
